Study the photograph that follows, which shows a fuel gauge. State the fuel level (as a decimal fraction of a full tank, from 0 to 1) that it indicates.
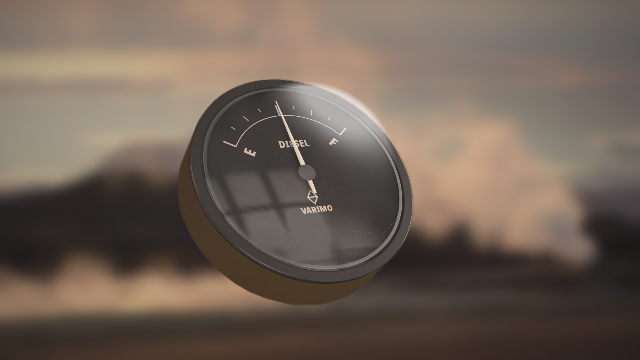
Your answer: 0.5
